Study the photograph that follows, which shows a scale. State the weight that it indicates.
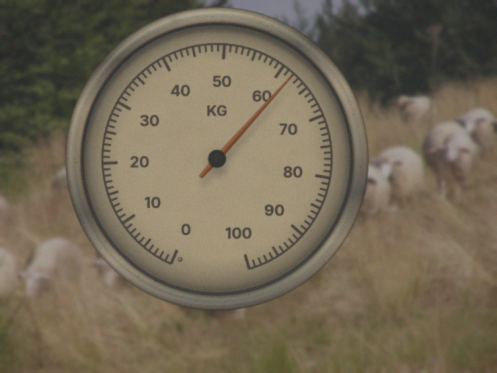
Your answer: 62 kg
